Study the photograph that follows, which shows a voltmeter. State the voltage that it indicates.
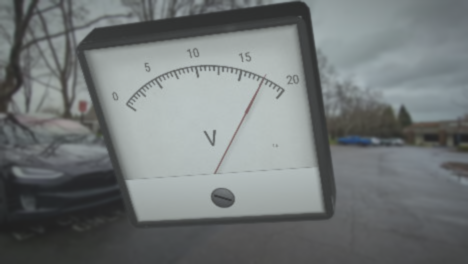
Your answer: 17.5 V
